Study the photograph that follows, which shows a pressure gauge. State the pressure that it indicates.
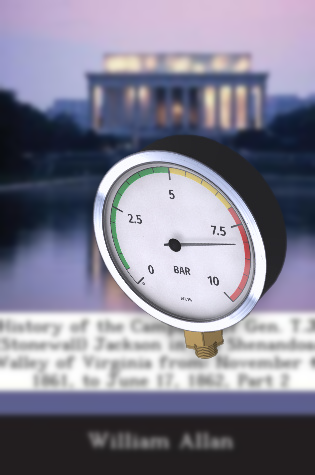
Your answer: 8 bar
